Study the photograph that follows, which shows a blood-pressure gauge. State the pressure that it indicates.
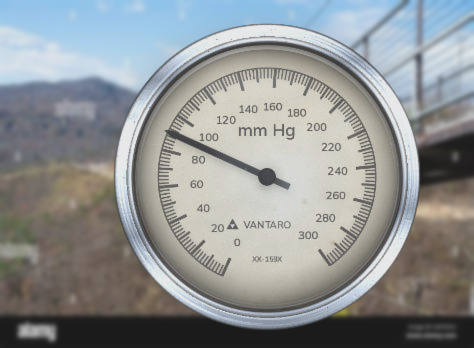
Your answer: 90 mmHg
